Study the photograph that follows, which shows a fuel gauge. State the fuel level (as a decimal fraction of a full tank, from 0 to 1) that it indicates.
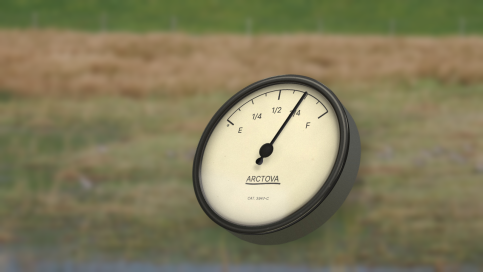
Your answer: 0.75
